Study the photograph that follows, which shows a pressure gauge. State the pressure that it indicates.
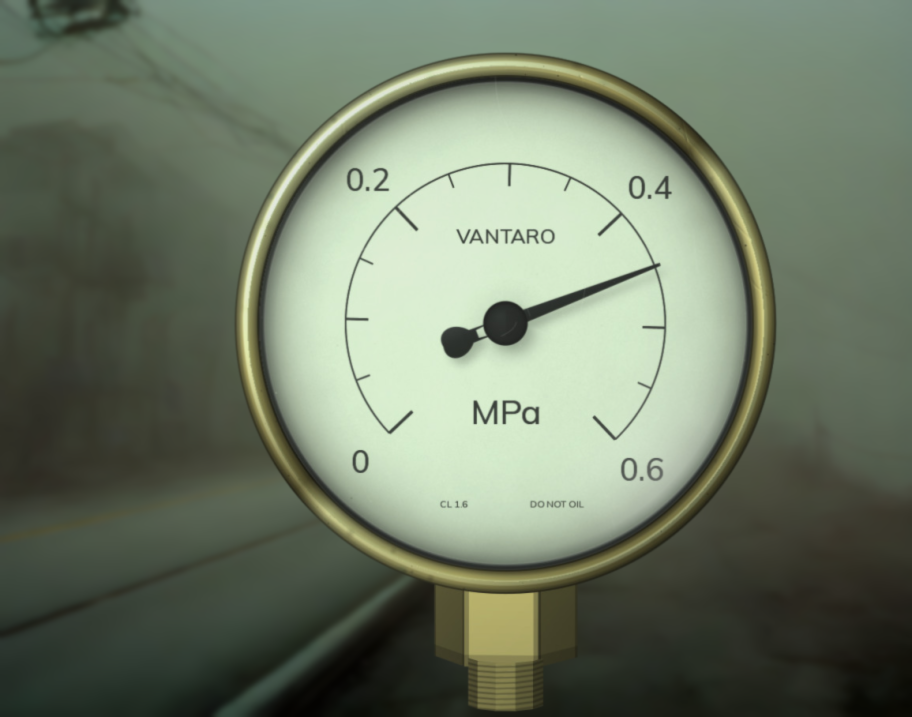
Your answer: 0.45 MPa
